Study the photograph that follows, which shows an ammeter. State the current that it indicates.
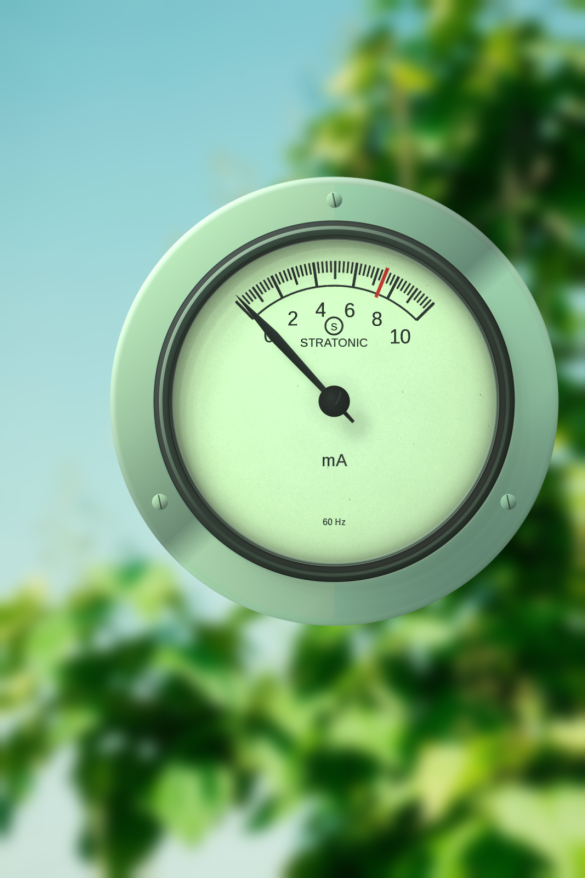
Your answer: 0.2 mA
